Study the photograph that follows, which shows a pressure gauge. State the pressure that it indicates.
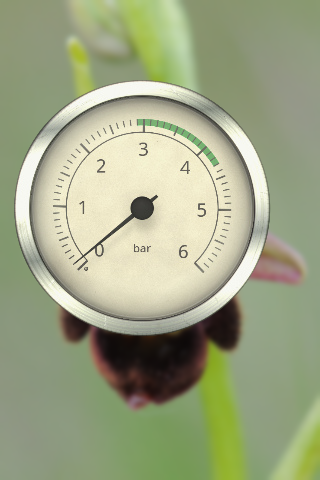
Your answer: 0.1 bar
